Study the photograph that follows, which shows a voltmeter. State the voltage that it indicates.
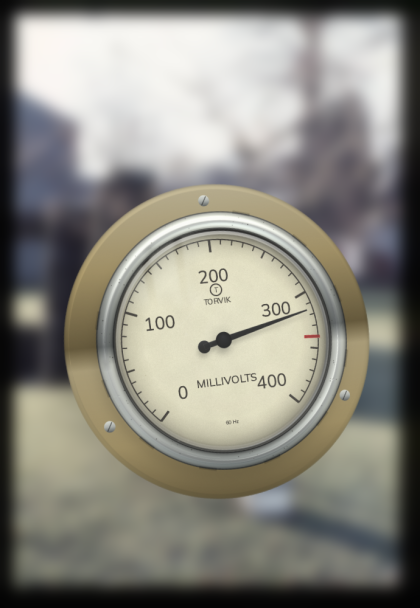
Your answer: 315 mV
